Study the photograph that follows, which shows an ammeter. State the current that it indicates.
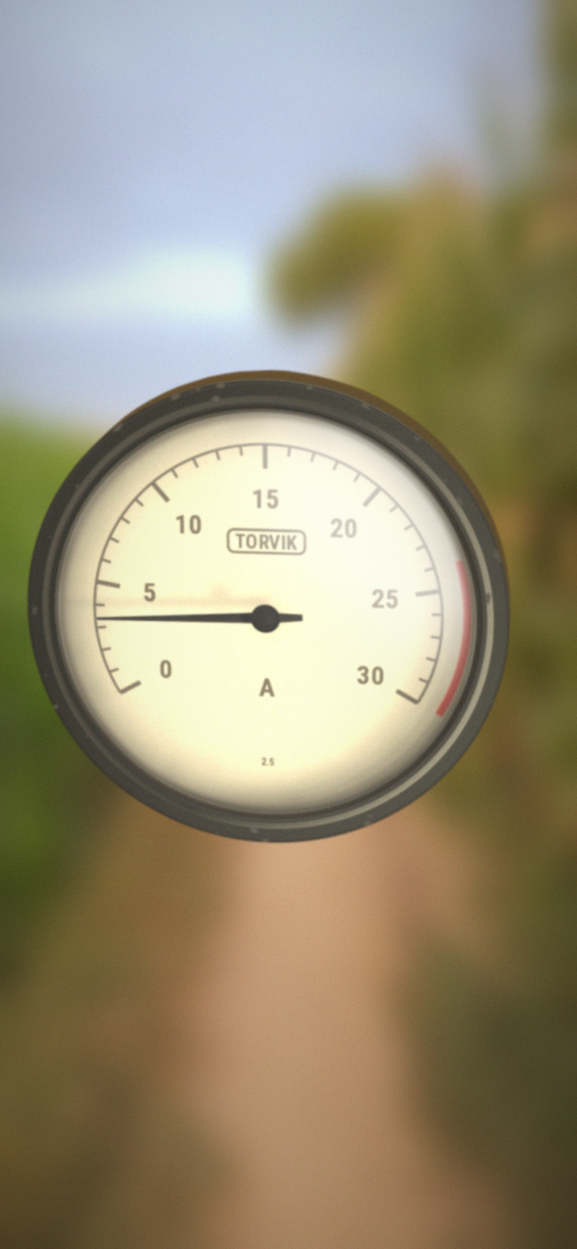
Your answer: 3.5 A
